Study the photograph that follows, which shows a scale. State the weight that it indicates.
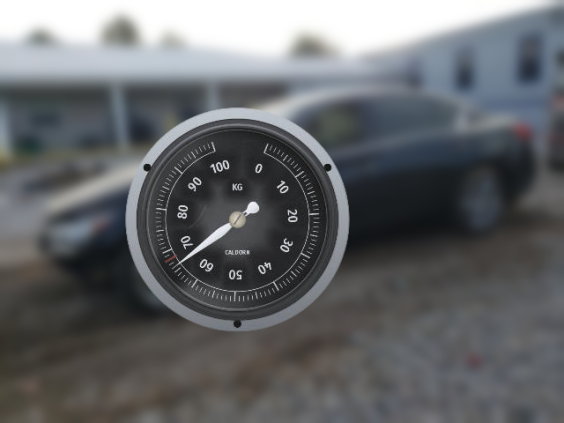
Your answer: 66 kg
